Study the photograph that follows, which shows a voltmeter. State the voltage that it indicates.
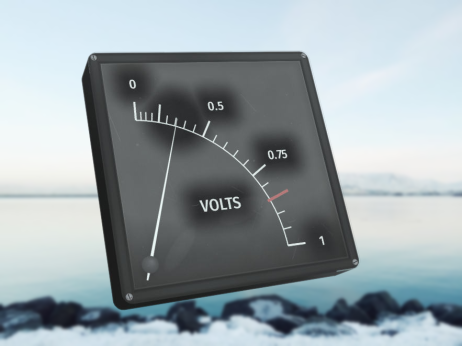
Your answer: 0.35 V
